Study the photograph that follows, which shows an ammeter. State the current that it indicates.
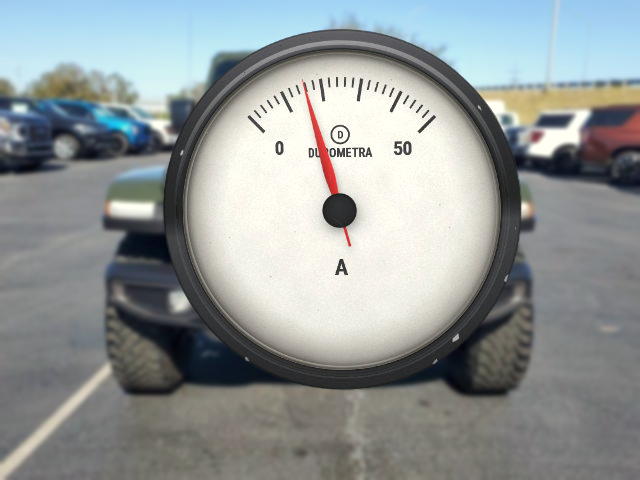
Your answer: 16 A
